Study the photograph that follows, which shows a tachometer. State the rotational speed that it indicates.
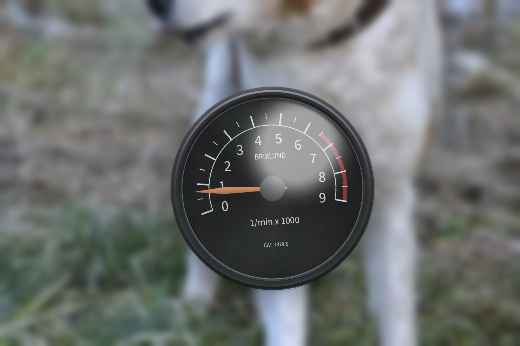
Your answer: 750 rpm
